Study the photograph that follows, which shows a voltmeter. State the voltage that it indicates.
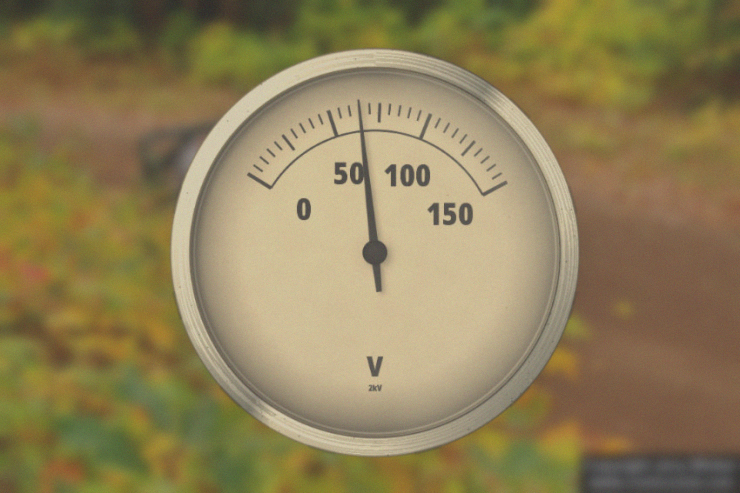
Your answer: 65 V
